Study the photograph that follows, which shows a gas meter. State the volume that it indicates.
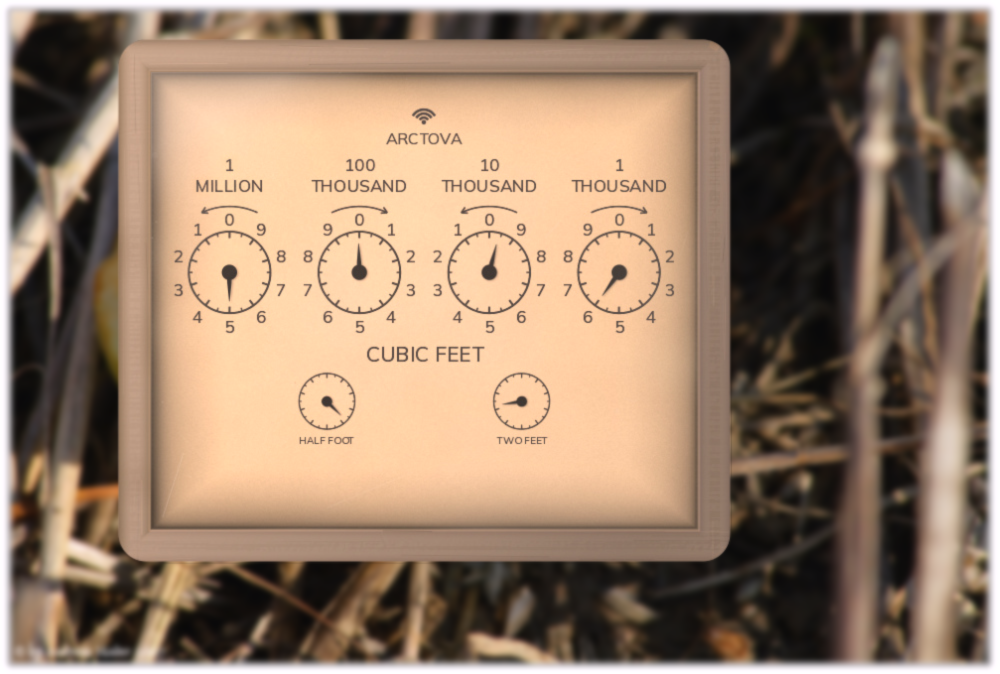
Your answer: 499600 ft³
